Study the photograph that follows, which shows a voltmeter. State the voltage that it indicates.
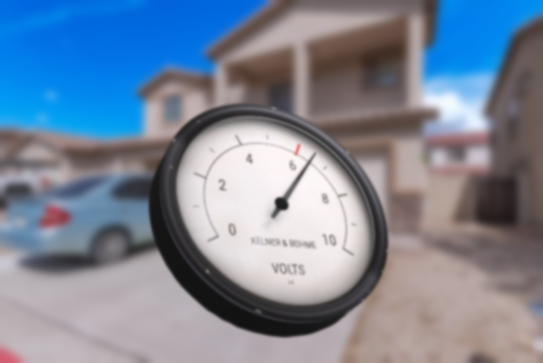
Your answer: 6.5 V
